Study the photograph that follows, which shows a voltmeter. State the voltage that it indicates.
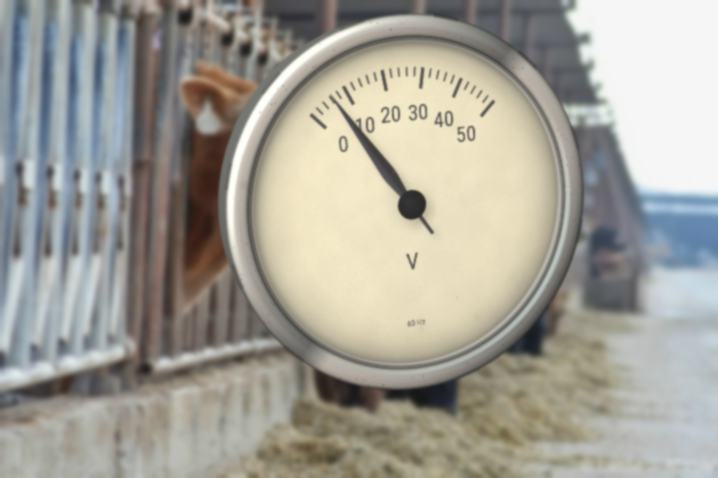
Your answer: 6 V
